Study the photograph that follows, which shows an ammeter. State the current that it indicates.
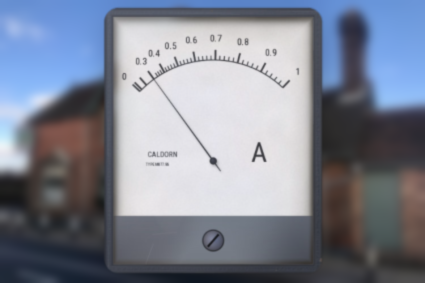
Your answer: 0.3 A
